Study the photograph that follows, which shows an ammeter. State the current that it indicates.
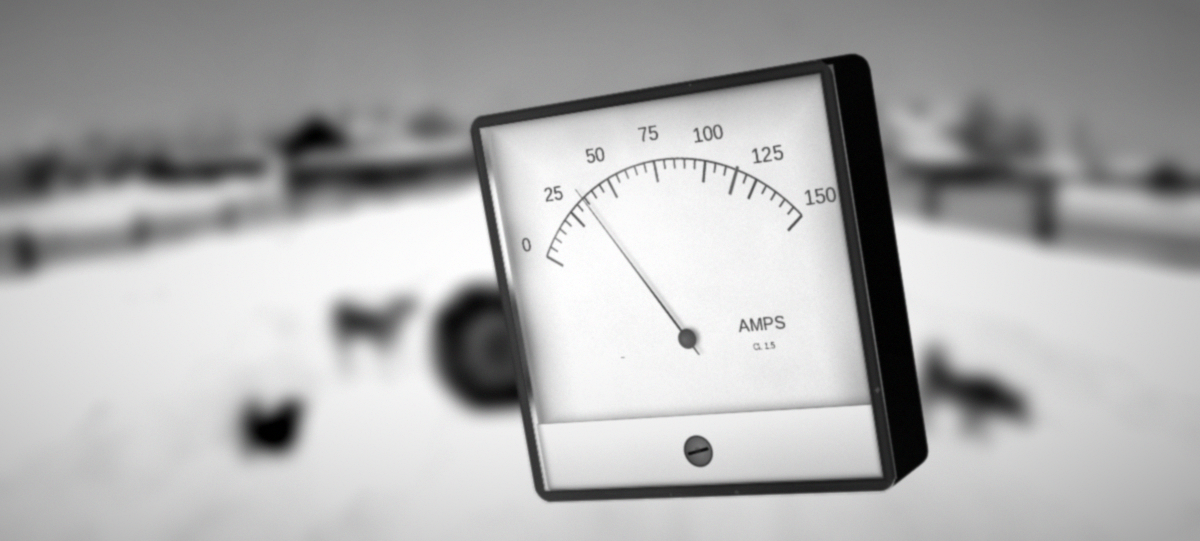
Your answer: 35 A
